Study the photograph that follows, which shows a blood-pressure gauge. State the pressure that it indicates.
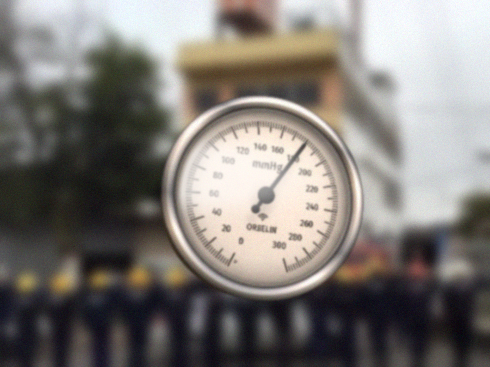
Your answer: 180 mmHg
